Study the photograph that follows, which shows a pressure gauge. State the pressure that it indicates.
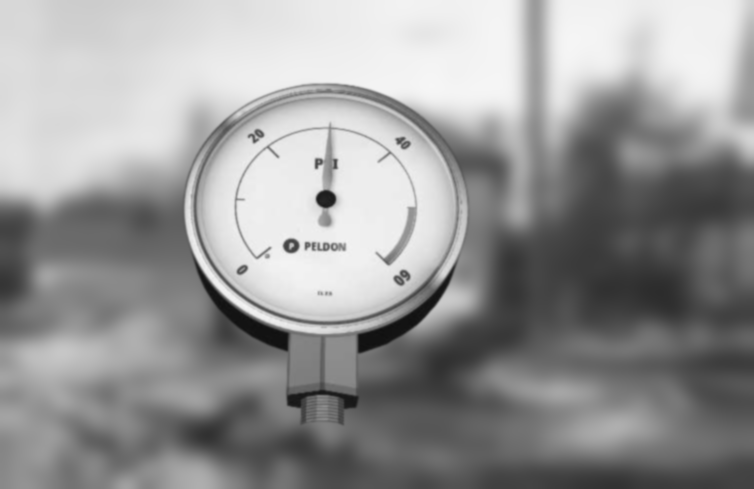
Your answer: 30 psi
